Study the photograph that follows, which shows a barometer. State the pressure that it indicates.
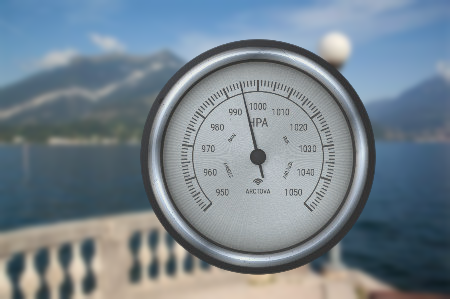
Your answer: 995 hPa
